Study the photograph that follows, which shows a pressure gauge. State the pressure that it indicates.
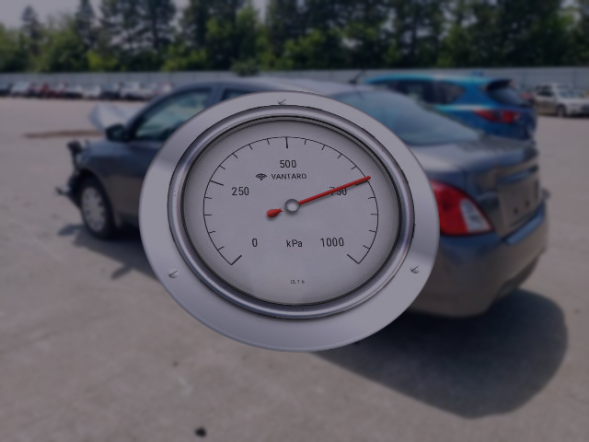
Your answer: 750 kPa
